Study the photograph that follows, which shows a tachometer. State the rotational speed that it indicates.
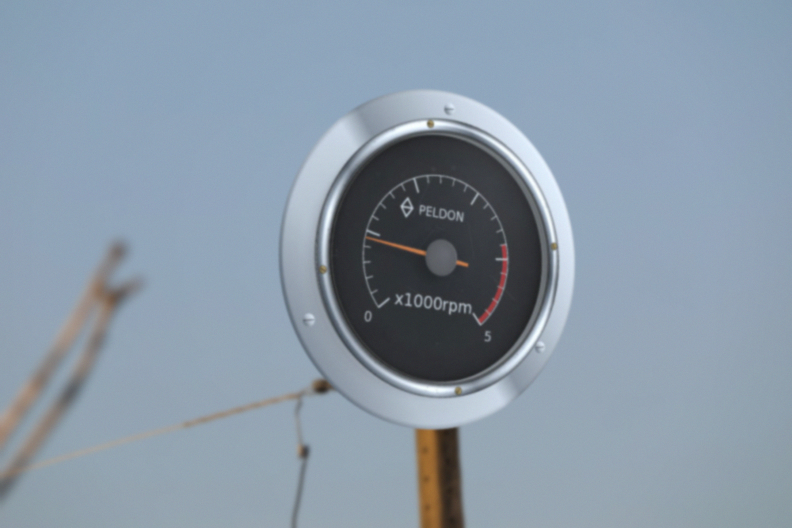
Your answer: 900 rpm
